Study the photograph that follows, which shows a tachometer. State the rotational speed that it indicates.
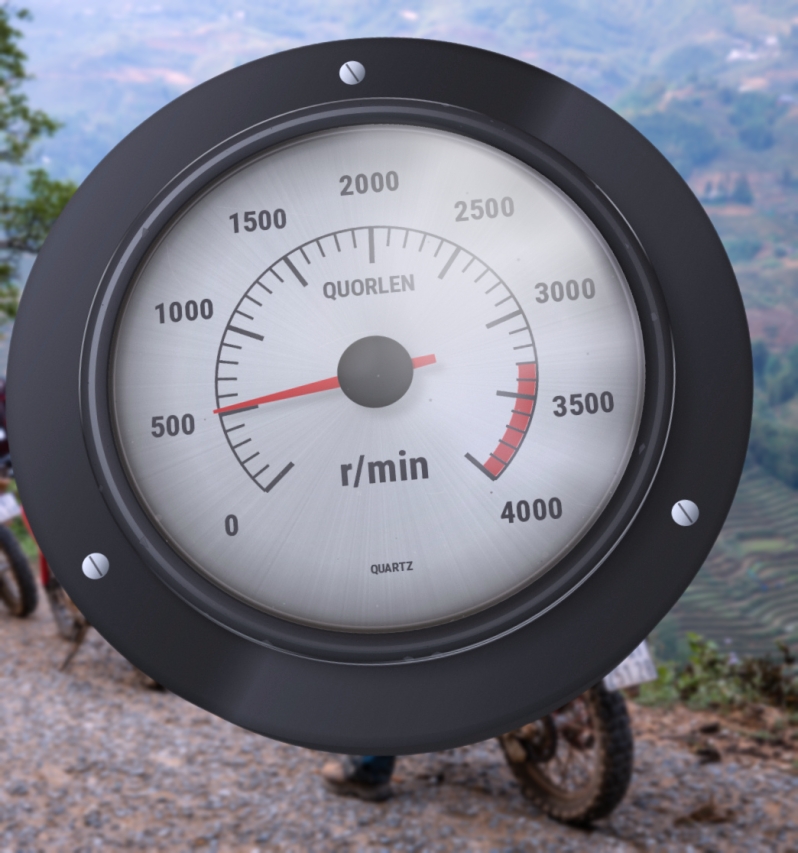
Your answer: 500 rpm
